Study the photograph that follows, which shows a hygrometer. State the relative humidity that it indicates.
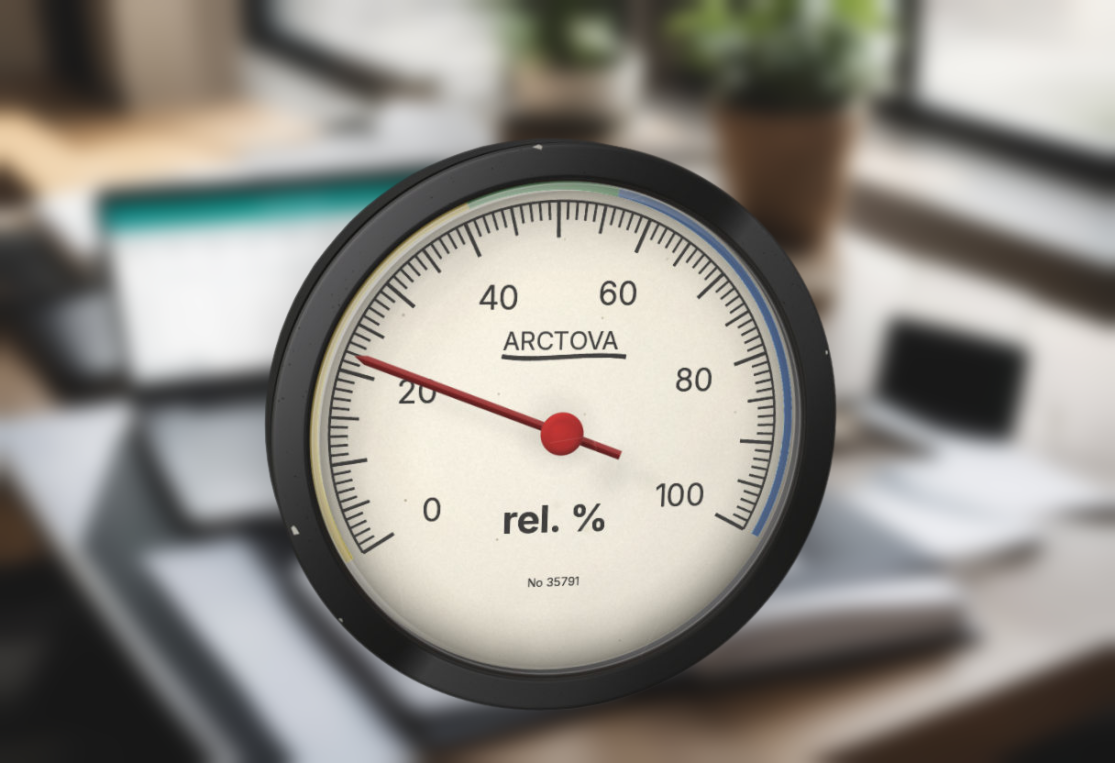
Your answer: 22 %
